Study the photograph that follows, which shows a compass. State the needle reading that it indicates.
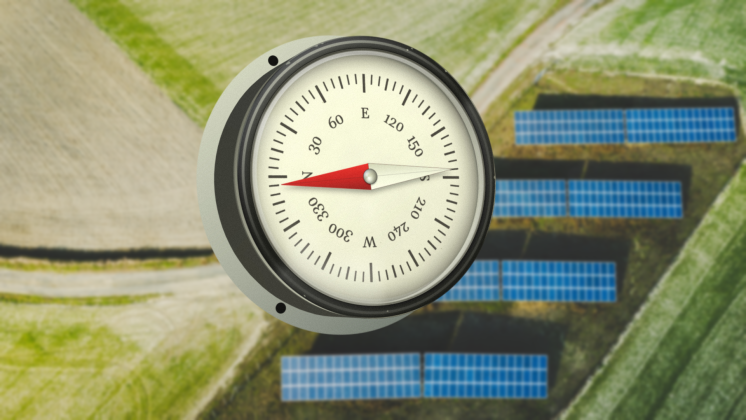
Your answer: 355 °
